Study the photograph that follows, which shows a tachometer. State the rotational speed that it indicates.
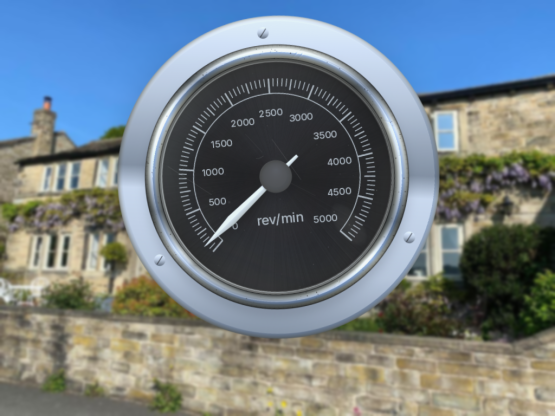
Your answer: 100 rpm
